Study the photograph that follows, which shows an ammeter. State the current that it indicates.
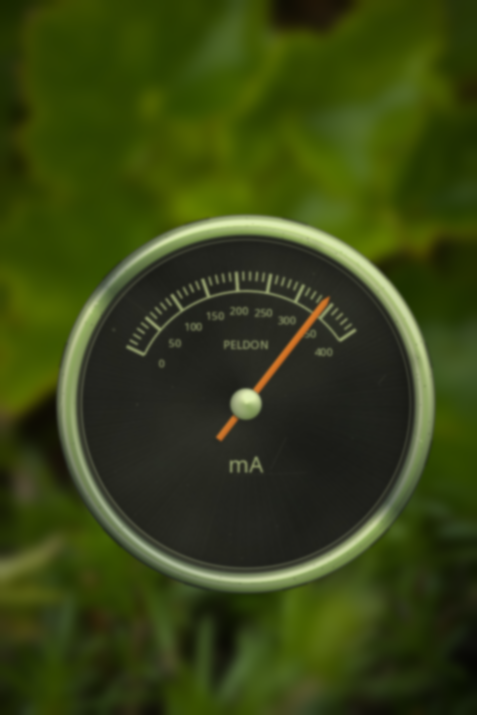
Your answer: 340 mA
